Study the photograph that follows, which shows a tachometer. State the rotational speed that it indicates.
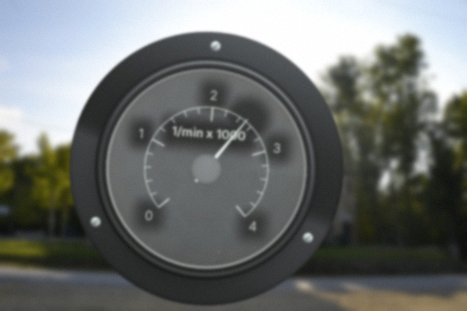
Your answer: 2500 rpm
